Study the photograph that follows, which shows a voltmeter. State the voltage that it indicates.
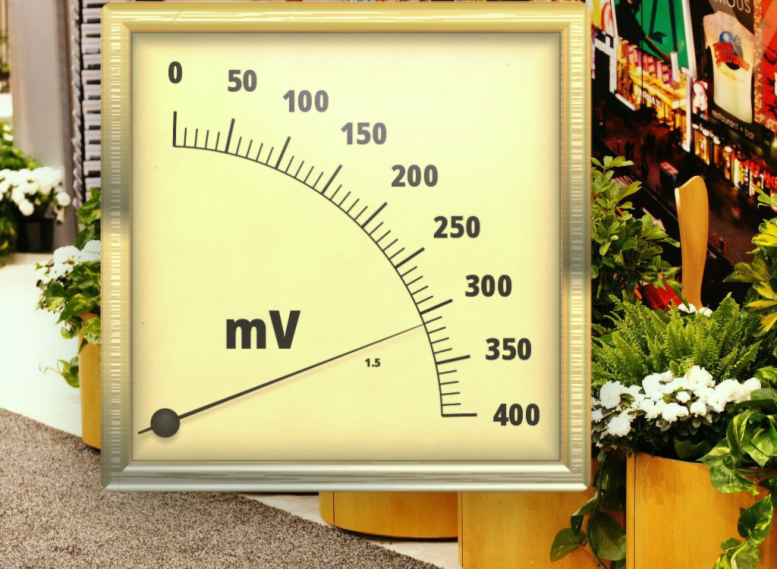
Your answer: 310 mV
